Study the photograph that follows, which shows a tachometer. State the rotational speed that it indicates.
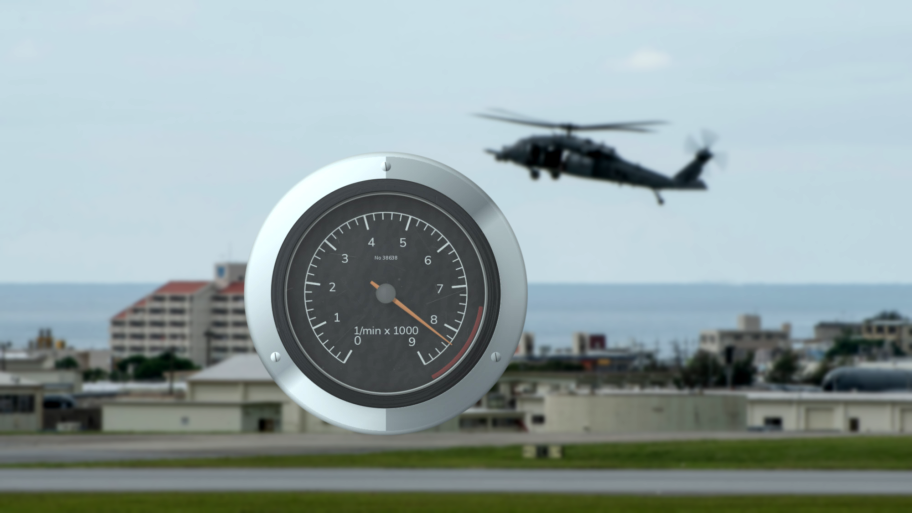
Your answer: 8300 rpm
